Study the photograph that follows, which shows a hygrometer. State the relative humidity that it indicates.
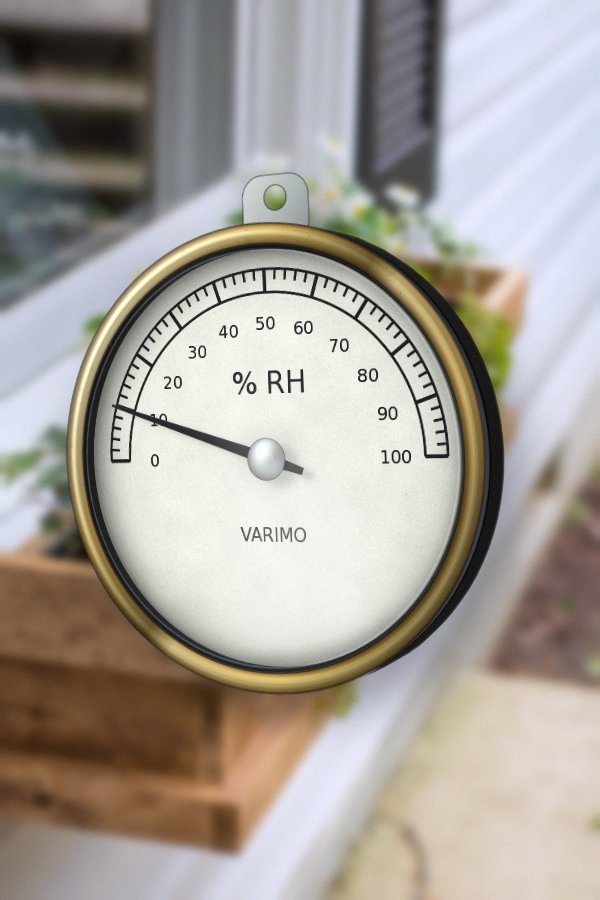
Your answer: 10 %
